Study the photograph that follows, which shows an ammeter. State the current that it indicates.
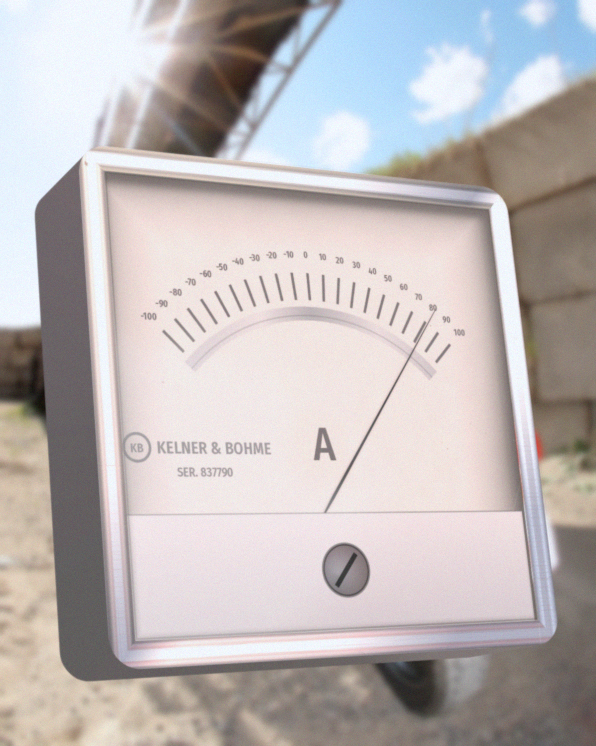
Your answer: 80 A
